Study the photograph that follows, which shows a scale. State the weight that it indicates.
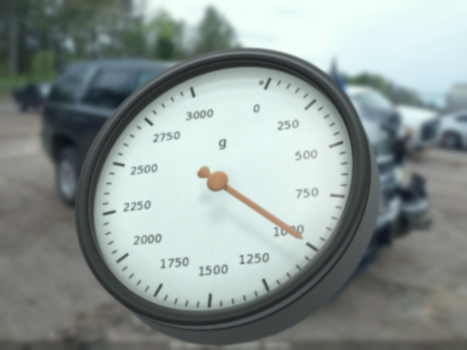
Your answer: 1000 g
